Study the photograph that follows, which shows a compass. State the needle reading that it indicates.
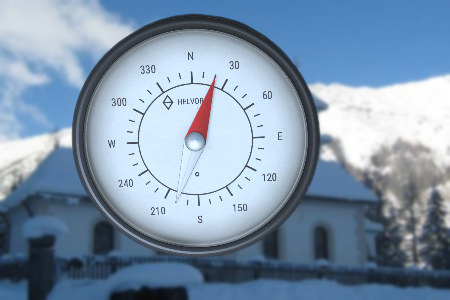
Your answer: 20 °
